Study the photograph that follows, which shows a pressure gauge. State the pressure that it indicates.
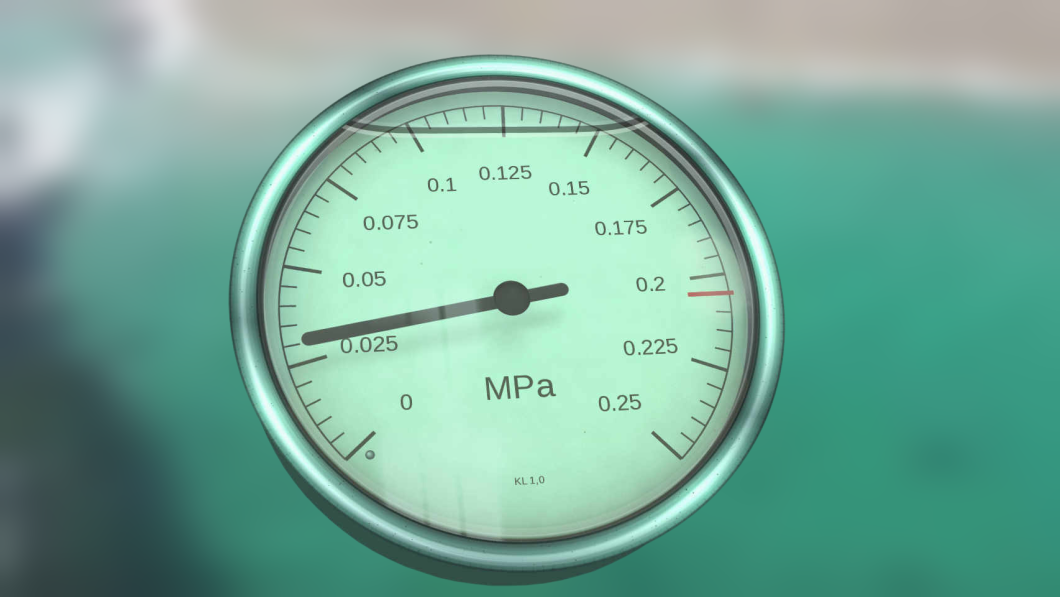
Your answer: 0.03 MPa
